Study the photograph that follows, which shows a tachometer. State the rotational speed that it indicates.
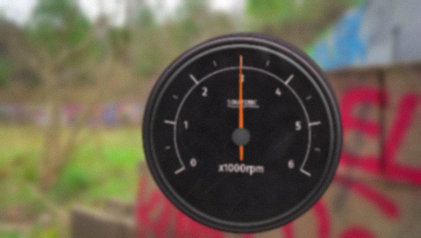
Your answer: 3000 rpm
